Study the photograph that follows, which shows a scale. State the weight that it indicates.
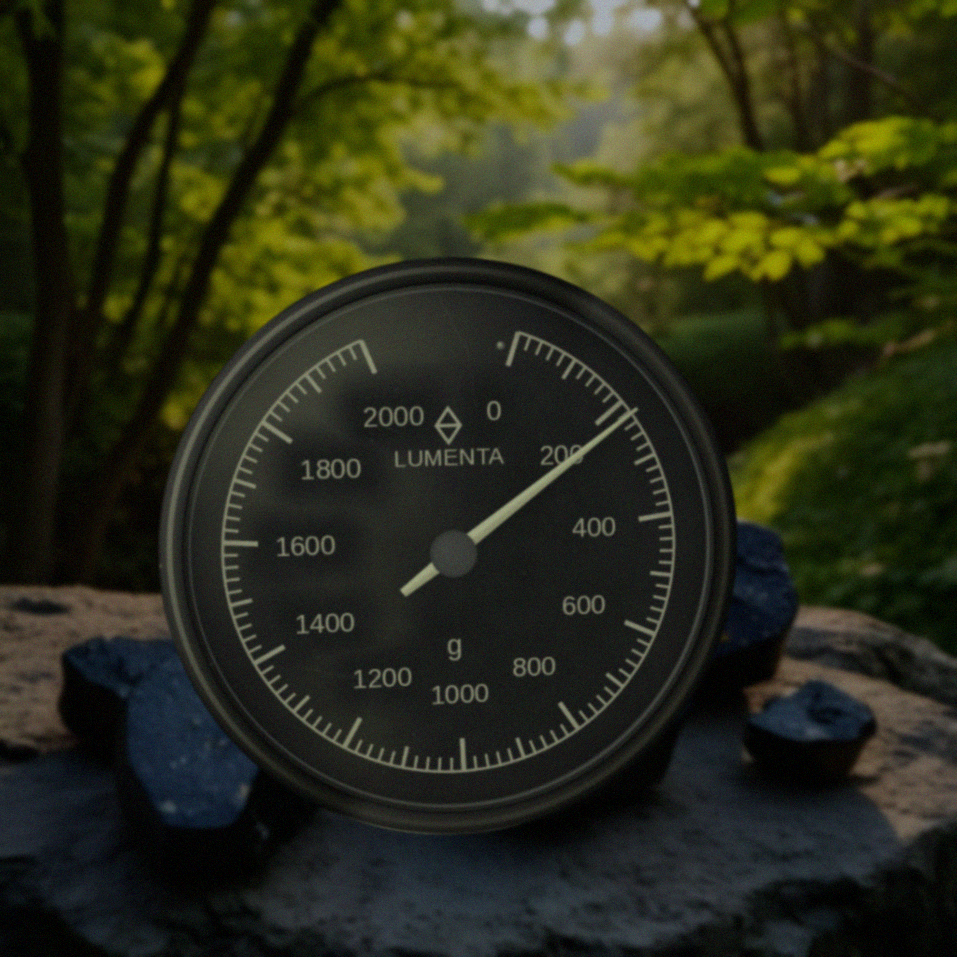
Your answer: 220 g
